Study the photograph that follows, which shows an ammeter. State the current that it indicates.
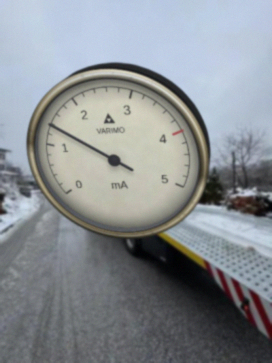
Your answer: 1.4 mA
